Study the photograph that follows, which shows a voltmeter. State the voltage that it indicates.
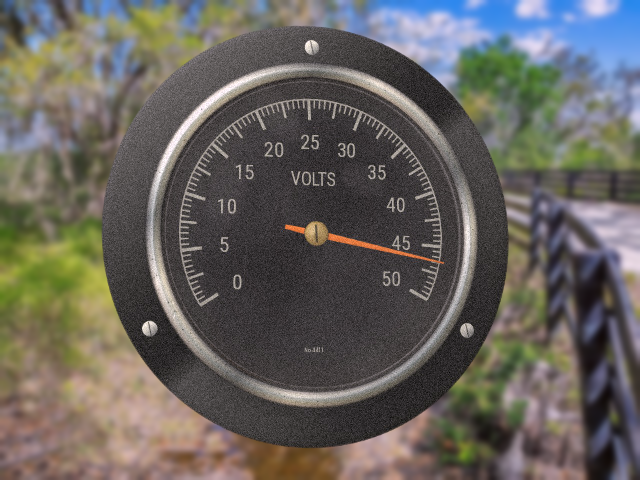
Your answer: 46.5 V
